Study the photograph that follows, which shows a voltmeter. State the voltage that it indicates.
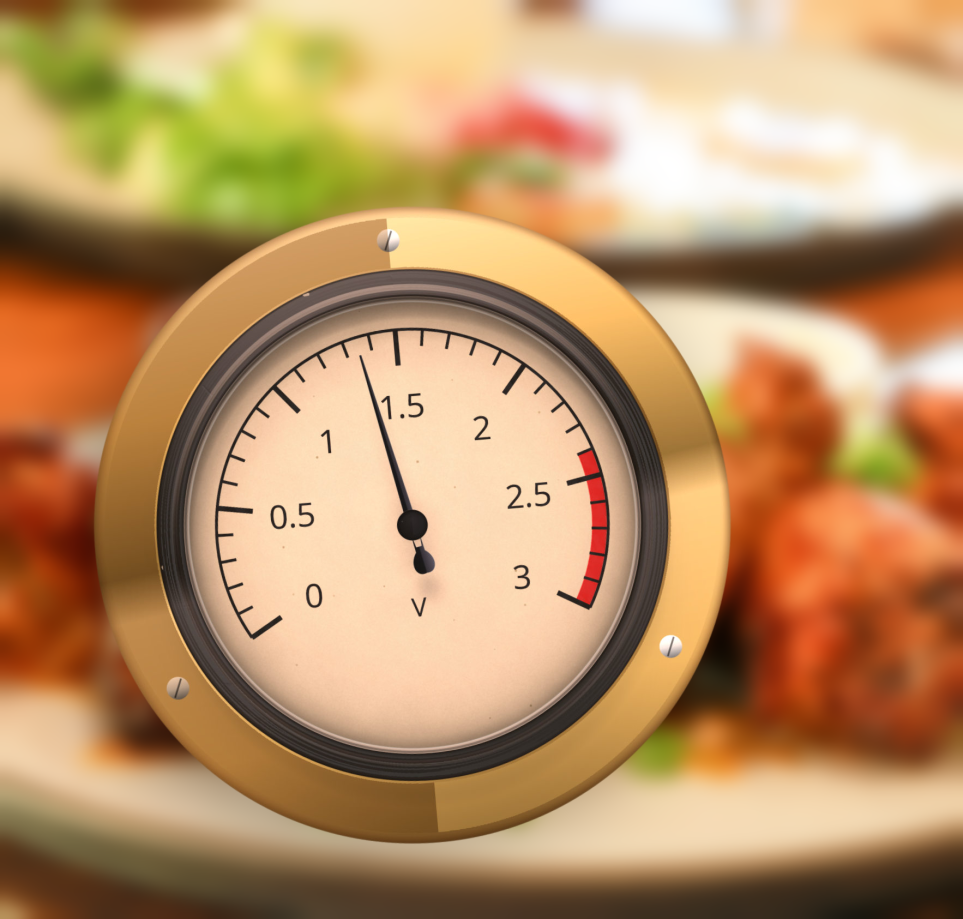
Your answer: 1.35 V
